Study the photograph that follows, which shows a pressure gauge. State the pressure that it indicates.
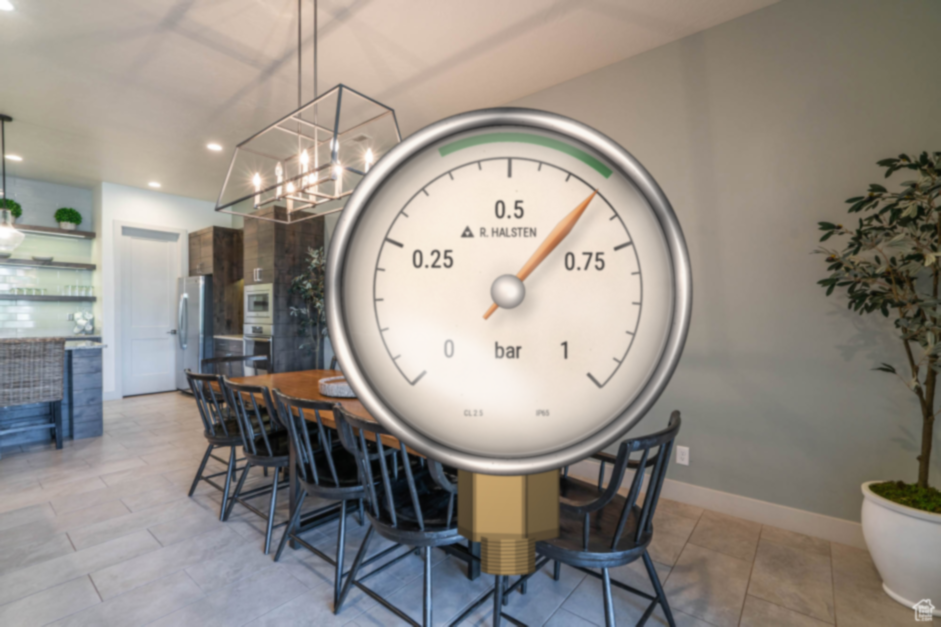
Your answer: 0.65 bar
